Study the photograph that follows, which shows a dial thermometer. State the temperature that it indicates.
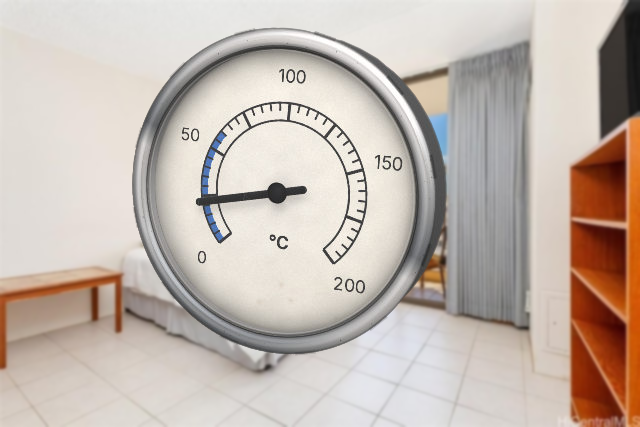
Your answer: 22.5 °C
